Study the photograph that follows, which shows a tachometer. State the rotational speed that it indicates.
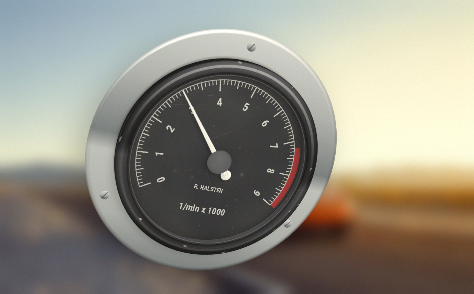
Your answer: 3000 rpm
